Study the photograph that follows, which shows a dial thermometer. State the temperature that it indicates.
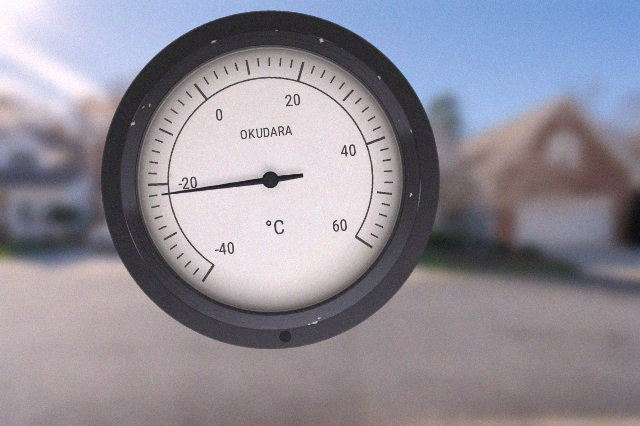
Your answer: -22 °C
